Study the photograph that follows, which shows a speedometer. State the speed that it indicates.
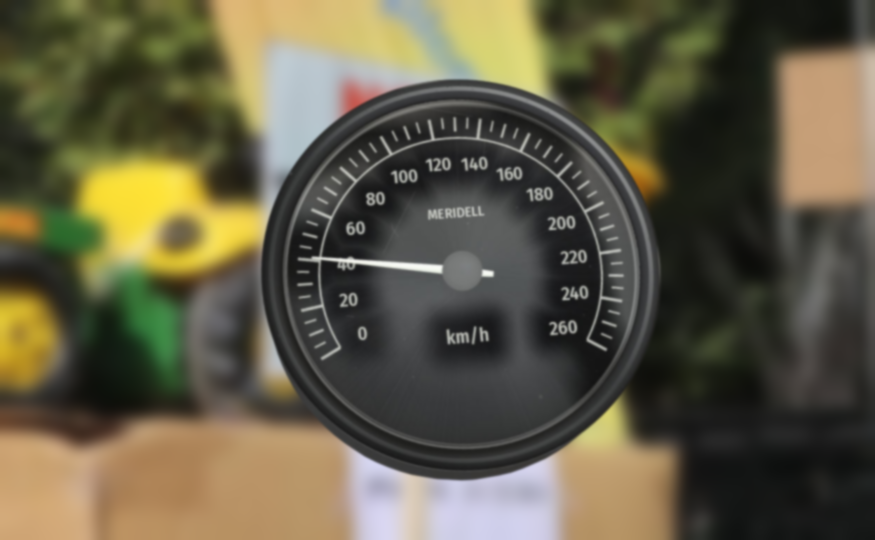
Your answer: 40 km/h
